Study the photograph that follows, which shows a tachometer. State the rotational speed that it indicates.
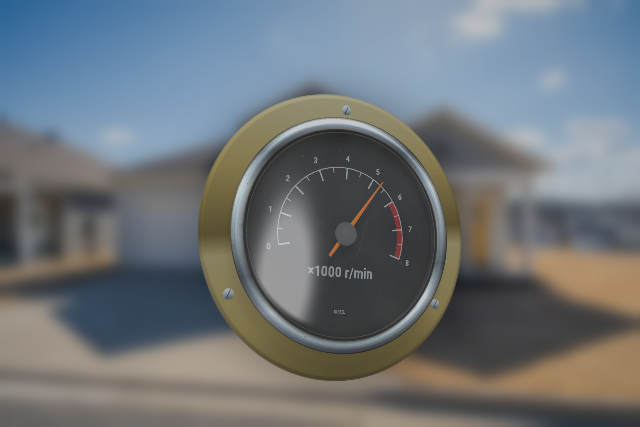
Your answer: 5250 rpm
